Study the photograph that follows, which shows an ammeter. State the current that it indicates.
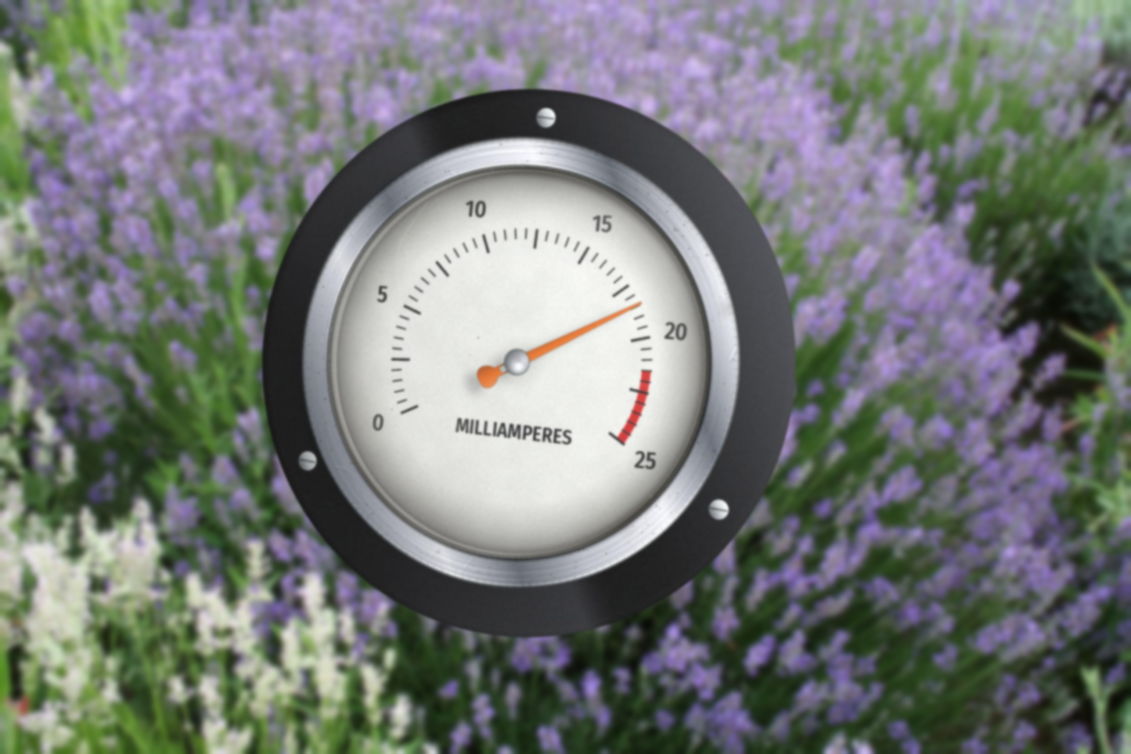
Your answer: 18.5 mA
